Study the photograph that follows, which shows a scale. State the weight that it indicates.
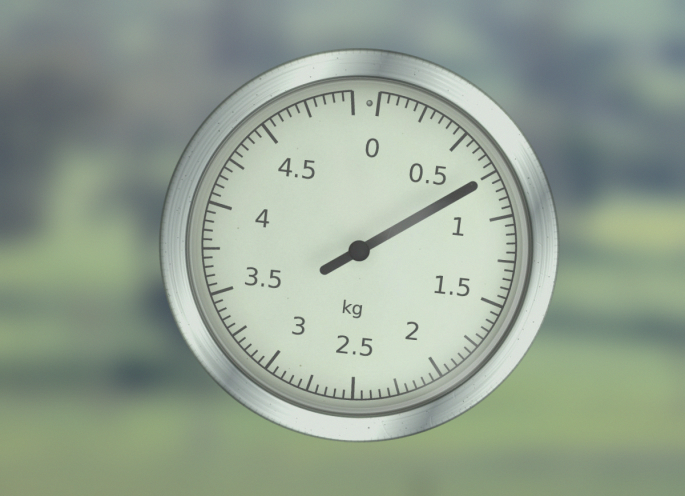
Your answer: 0.75 kg
